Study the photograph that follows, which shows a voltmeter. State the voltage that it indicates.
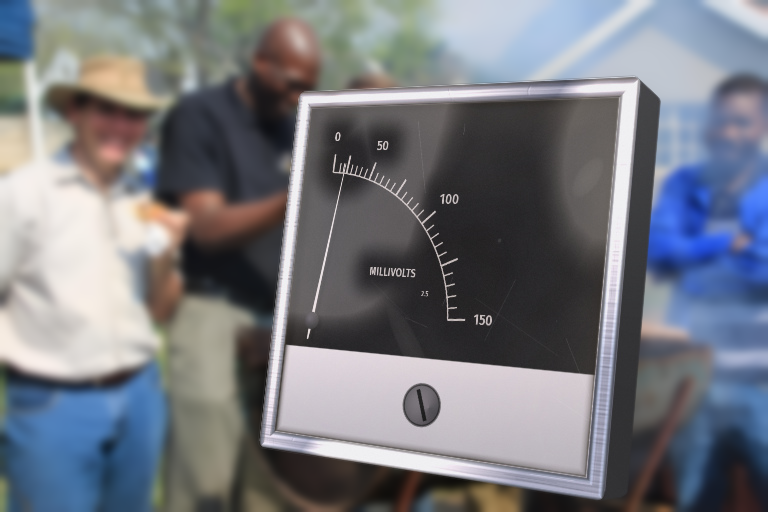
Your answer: 25 mV
